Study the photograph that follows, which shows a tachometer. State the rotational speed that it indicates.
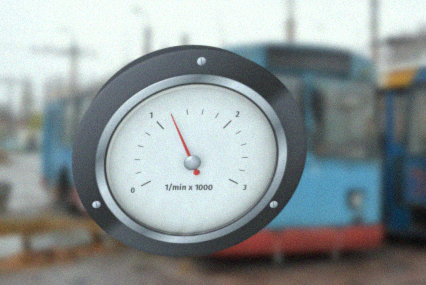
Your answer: 1200 rpm
